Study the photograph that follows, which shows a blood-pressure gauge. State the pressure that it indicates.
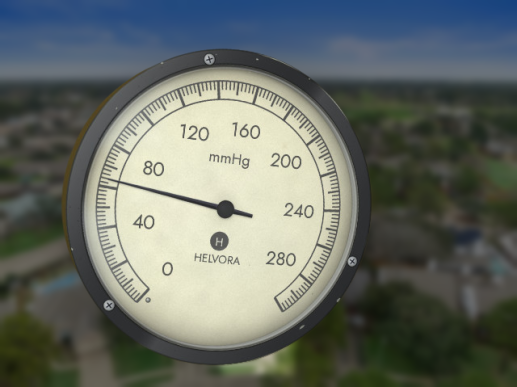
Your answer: 64 mmHg
